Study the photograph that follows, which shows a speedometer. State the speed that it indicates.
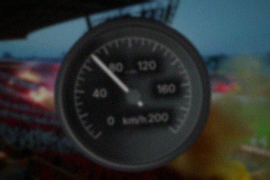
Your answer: 70 km/h
